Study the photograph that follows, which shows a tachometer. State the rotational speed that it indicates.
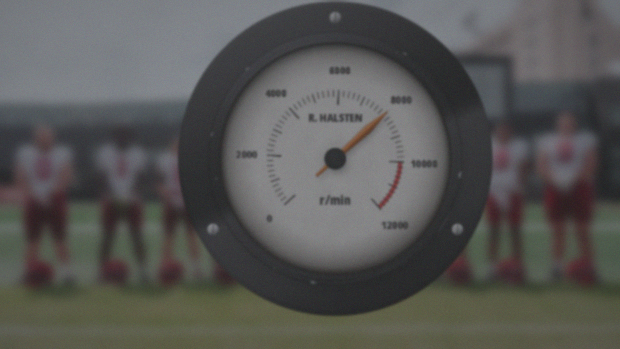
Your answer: 8000 rpm
